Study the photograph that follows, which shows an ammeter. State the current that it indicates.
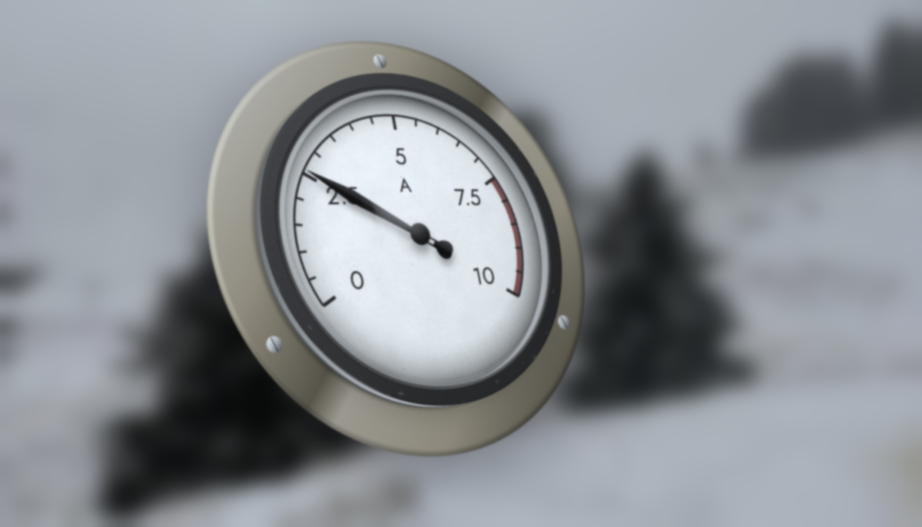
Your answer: 2.5 A
